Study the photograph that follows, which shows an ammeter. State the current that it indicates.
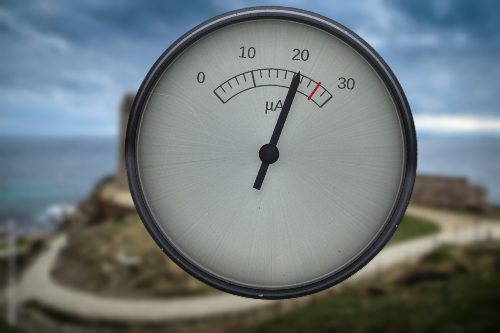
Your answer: 21 µA
